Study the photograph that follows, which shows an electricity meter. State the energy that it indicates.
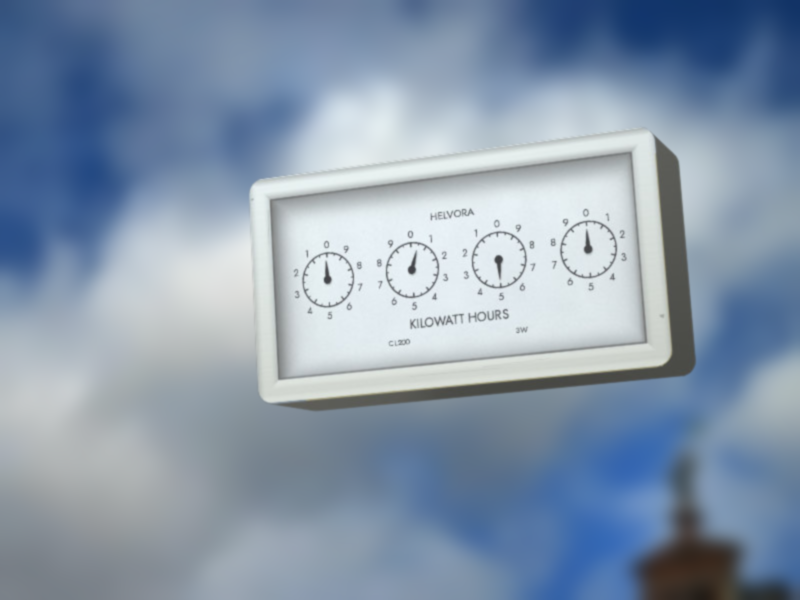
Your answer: 50 kWh
